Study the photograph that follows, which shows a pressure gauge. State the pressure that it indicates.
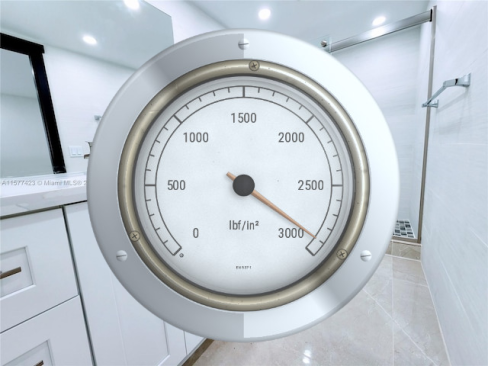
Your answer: 2900 psi
